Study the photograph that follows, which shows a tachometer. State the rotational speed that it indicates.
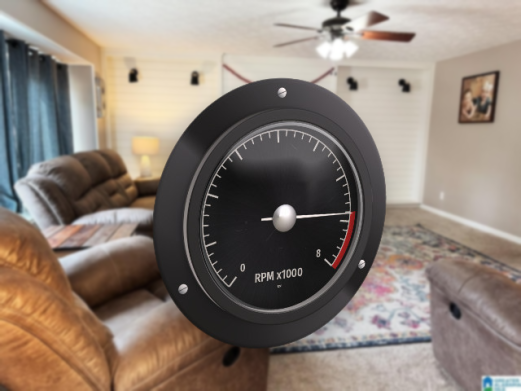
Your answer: 6800 rpm
